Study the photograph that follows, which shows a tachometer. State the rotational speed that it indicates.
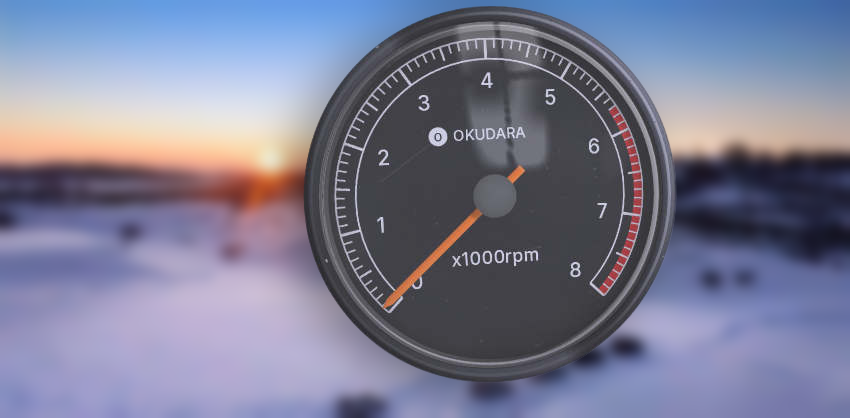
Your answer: 100 rpm
